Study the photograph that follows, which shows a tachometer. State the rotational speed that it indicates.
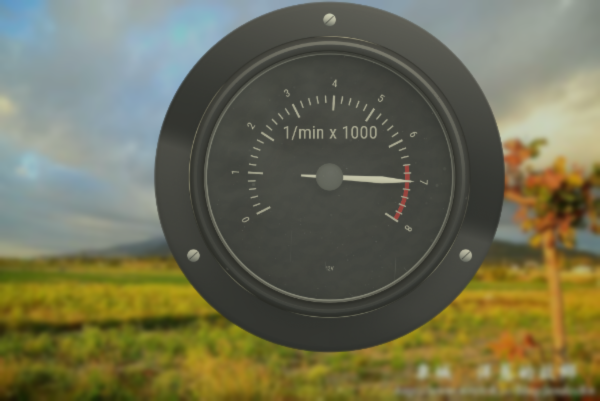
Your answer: 7000 rpm
